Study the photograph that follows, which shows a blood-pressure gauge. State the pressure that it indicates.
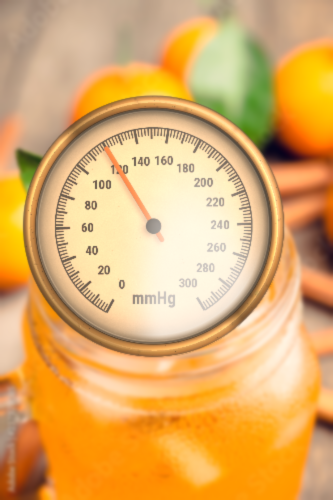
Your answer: 120 mmHg
